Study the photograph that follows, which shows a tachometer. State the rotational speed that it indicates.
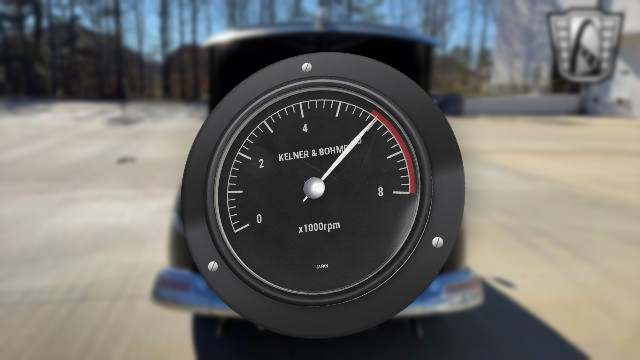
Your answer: 6000 rpm
